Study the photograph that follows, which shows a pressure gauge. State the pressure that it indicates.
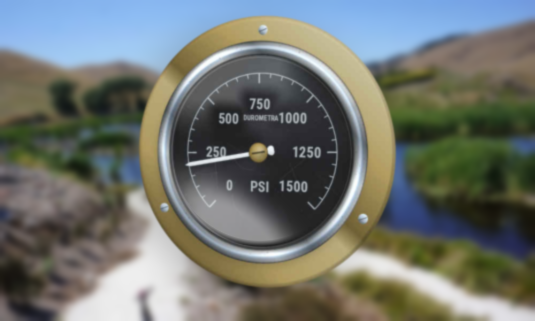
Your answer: 200 psi
